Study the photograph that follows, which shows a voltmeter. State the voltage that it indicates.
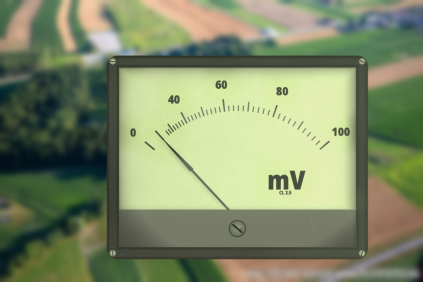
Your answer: 20 mV
